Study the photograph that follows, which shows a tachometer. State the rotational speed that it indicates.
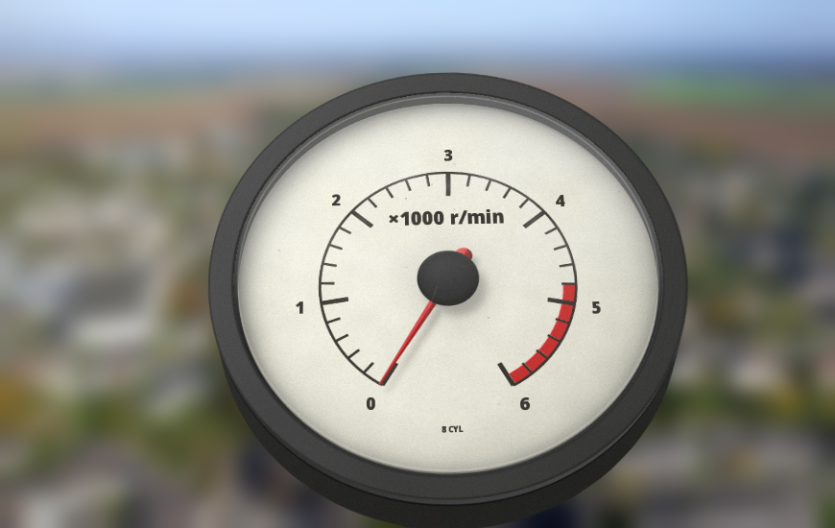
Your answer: 0 rpm
